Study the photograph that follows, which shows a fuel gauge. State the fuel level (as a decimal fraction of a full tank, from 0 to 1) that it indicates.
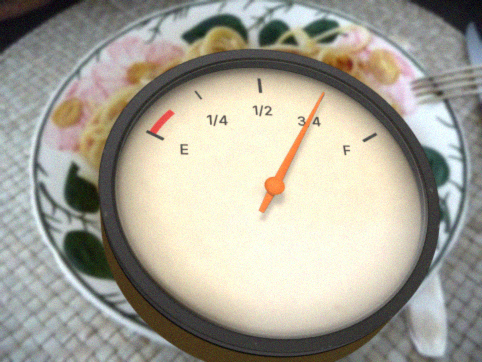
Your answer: 0.75
